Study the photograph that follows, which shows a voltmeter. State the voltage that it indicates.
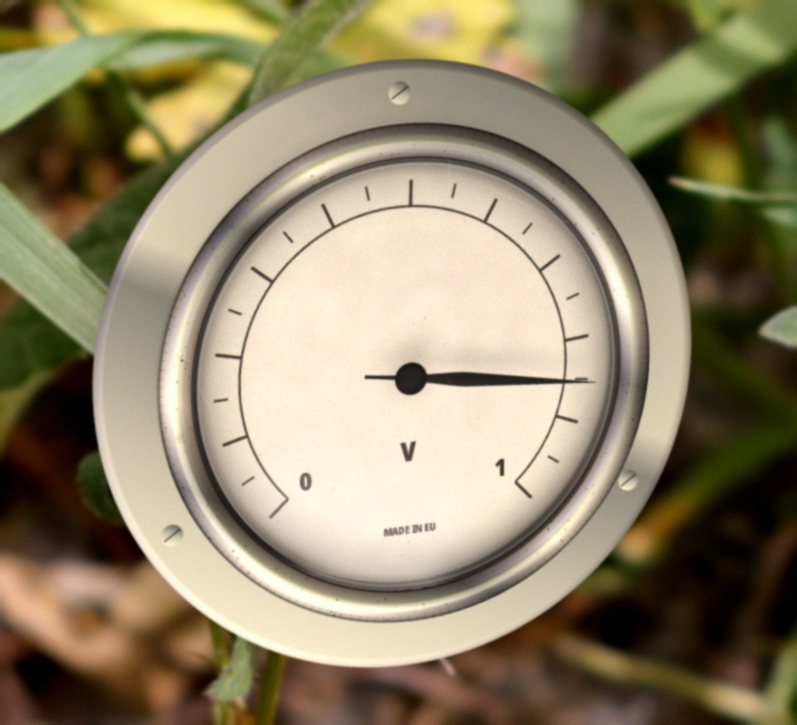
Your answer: 0.85 V
